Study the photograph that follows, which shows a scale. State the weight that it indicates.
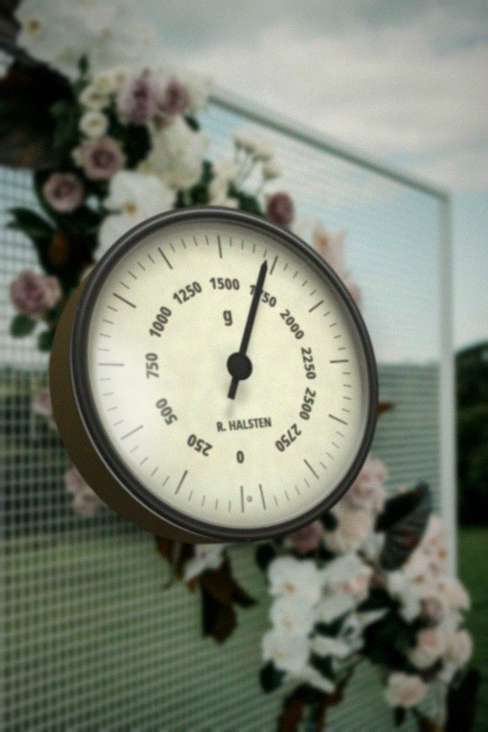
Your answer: 1700 g
